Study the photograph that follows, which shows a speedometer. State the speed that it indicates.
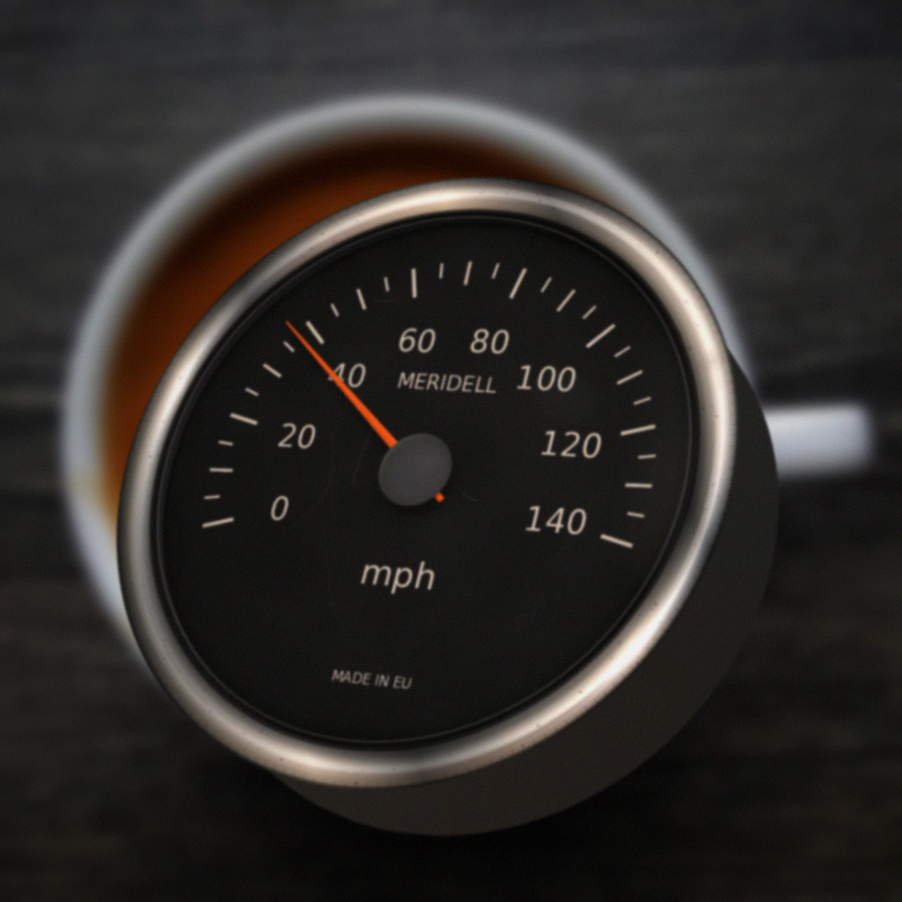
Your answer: 37.5 mph
